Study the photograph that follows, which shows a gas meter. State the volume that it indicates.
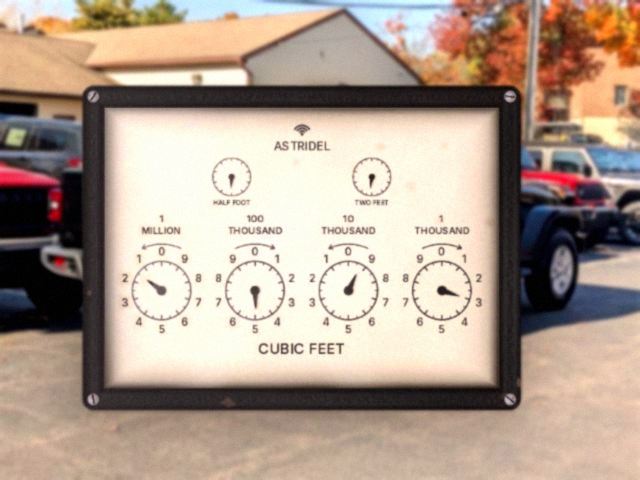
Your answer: 149300 ft³
